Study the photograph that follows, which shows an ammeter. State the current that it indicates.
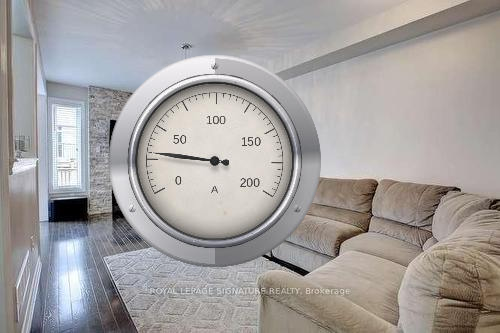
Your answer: 30 A
